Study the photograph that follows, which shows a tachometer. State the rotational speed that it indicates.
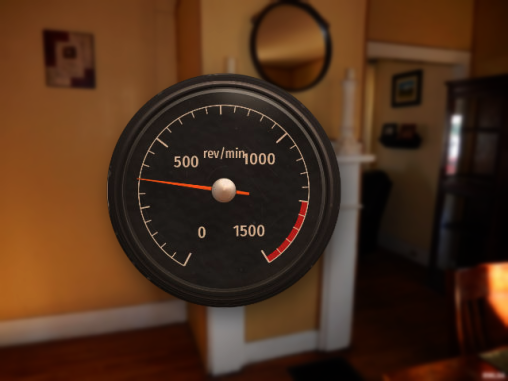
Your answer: 350 rpm
